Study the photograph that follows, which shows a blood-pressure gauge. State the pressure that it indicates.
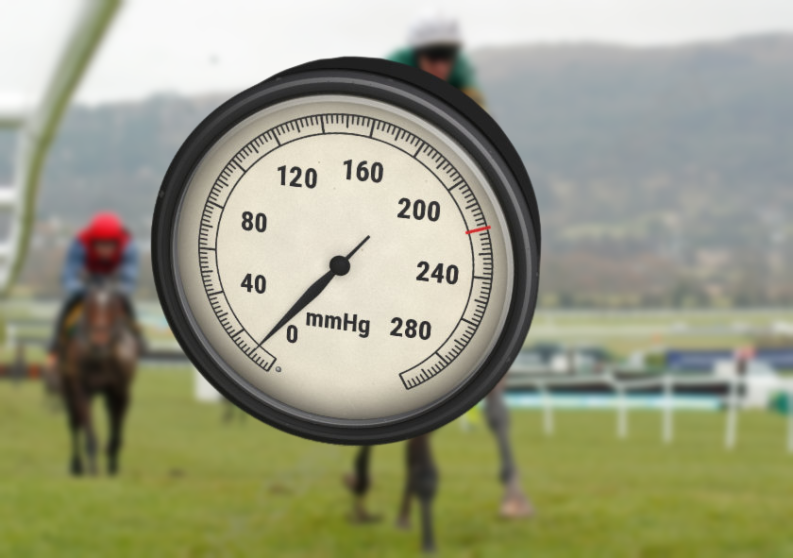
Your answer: 10 mmHg
